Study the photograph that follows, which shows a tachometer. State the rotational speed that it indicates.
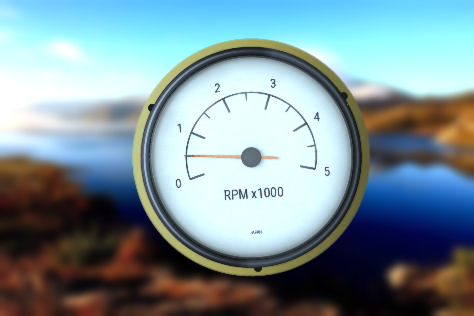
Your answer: 500 rpm
